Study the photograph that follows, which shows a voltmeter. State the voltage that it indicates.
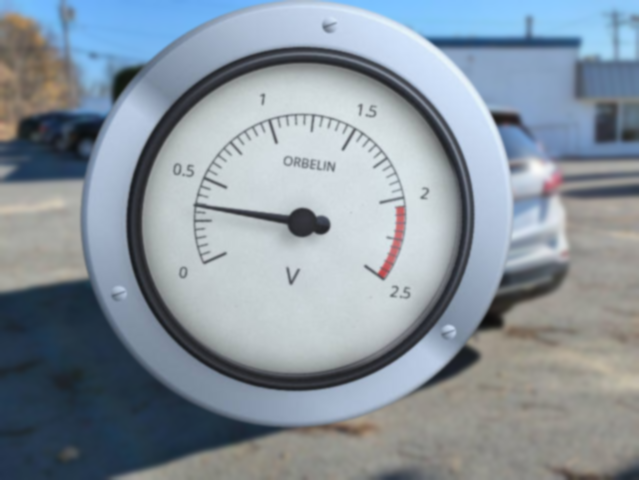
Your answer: 0.35 V
